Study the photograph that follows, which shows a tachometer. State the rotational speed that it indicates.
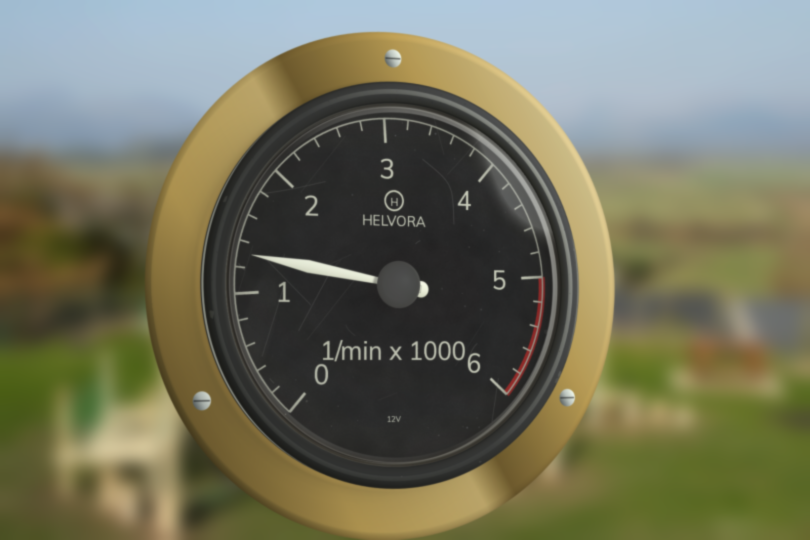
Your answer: 1300 rpm
